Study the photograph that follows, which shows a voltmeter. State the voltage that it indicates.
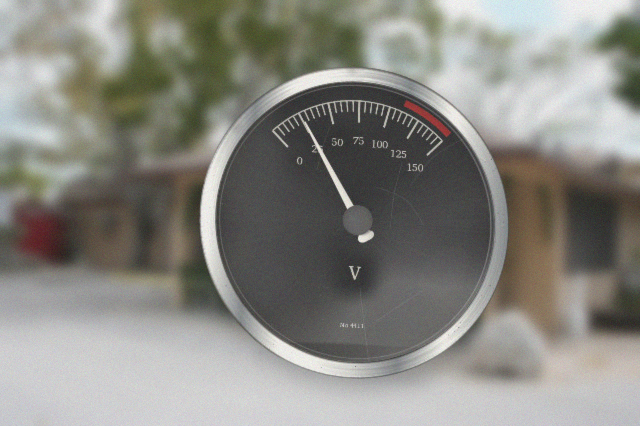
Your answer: 25 V
